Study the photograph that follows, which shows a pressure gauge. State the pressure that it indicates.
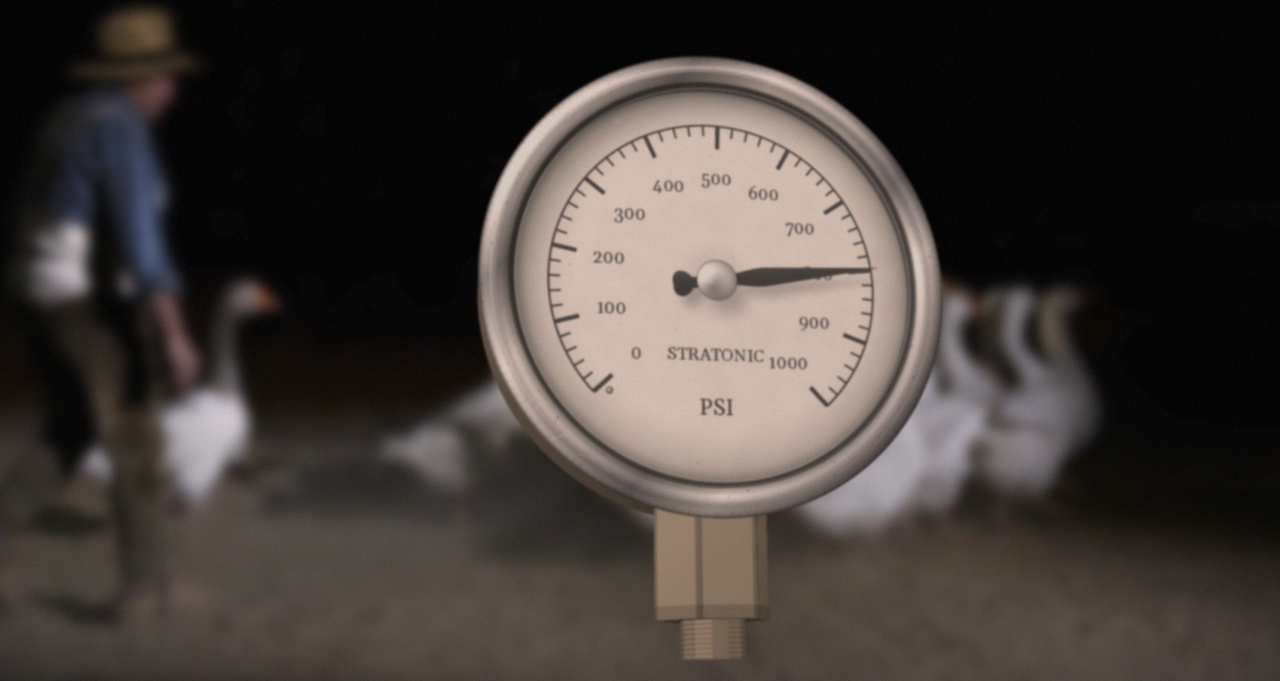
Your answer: 800 psi
